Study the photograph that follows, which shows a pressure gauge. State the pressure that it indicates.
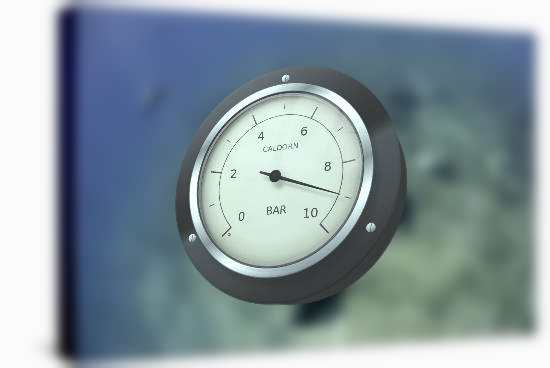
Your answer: 9 bar
